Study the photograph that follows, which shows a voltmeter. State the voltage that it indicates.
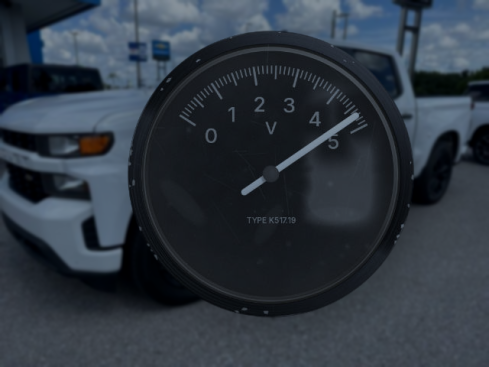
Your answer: 4.7 V
